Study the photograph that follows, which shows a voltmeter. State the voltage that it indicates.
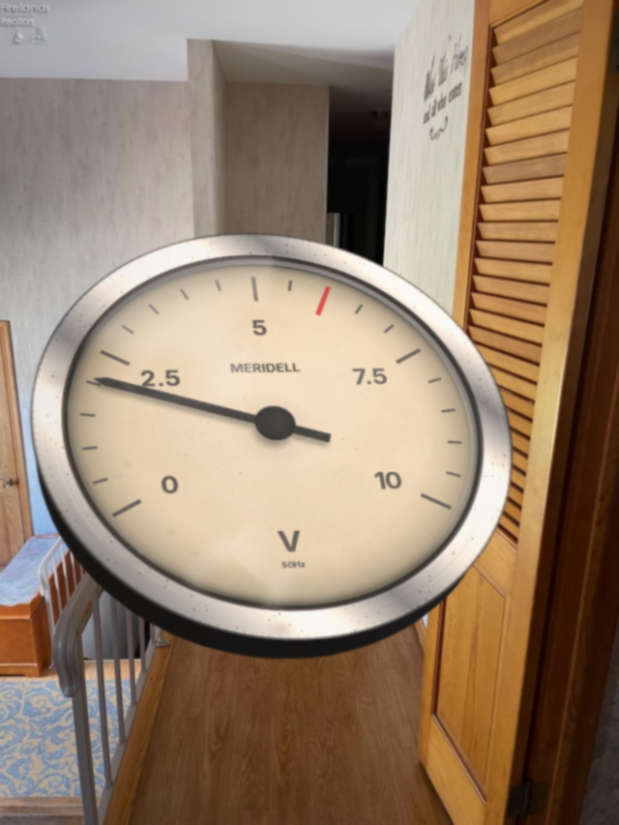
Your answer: 2 V
